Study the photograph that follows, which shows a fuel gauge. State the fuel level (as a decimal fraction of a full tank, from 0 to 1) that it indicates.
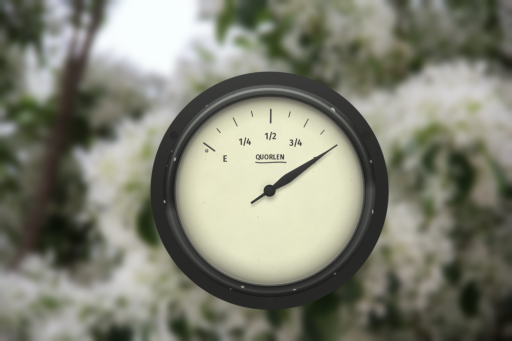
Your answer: 1
